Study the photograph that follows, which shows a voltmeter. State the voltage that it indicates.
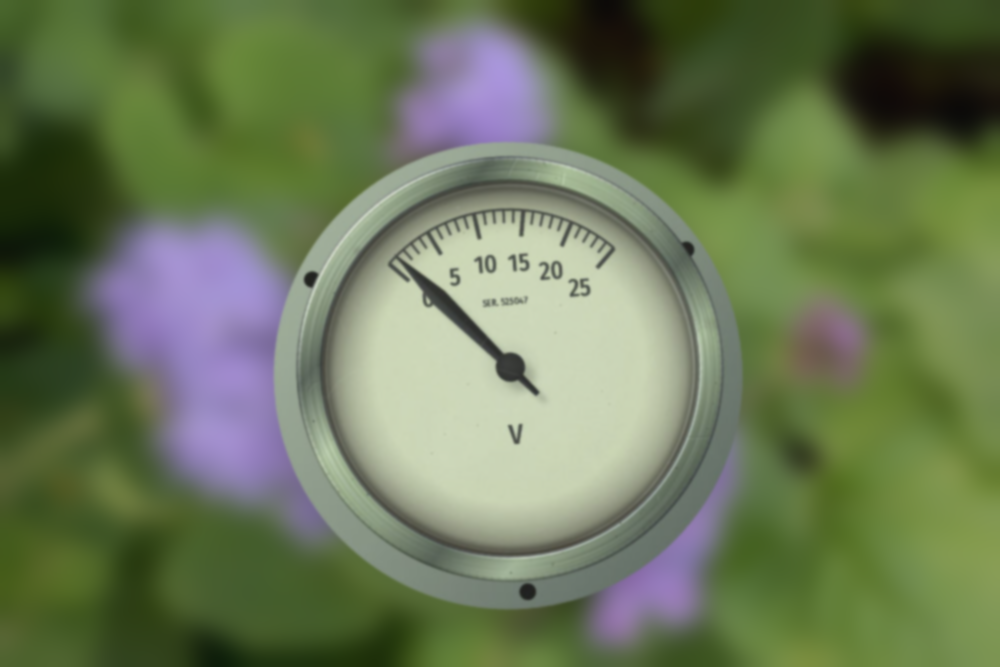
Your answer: 1 V
